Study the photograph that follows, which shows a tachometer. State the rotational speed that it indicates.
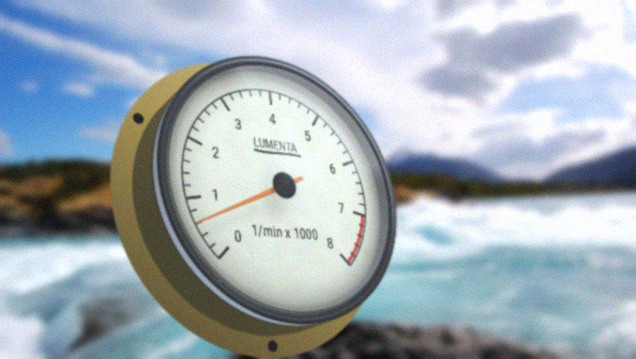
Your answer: 600 rpm
